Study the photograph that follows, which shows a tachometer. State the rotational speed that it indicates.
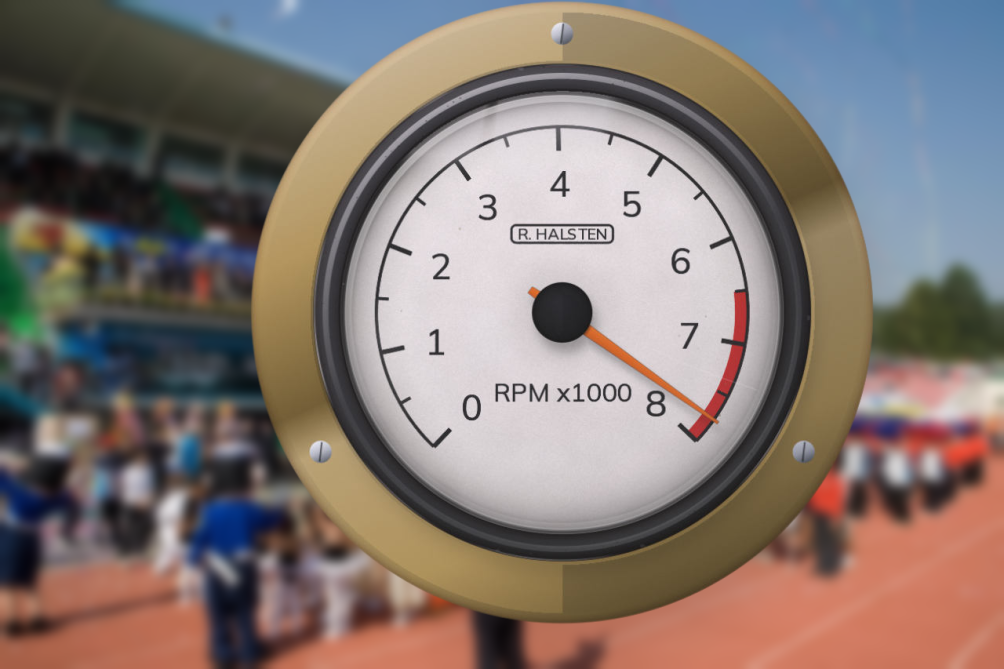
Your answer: 7750 rpm
